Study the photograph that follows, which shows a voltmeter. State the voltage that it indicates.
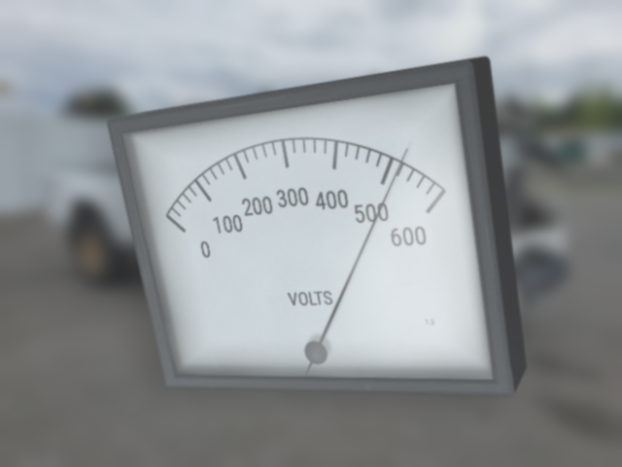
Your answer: 520 V
